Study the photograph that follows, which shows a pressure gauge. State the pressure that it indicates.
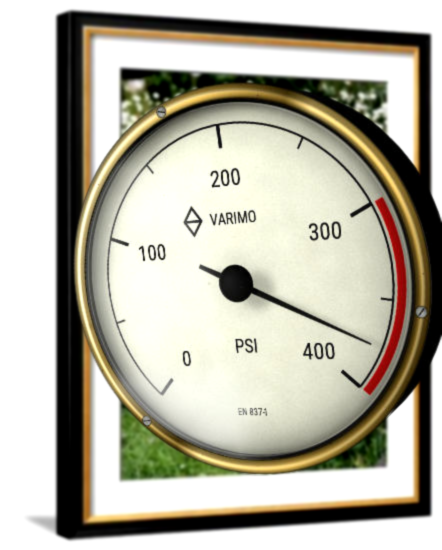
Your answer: 375 psi
